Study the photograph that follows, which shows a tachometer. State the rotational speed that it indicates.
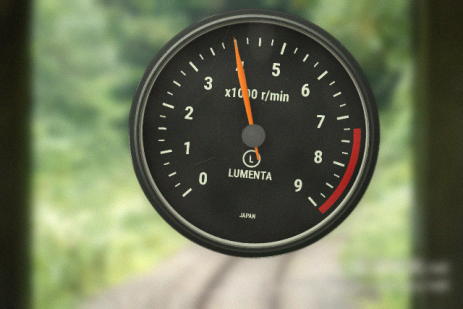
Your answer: 4000 rpm
